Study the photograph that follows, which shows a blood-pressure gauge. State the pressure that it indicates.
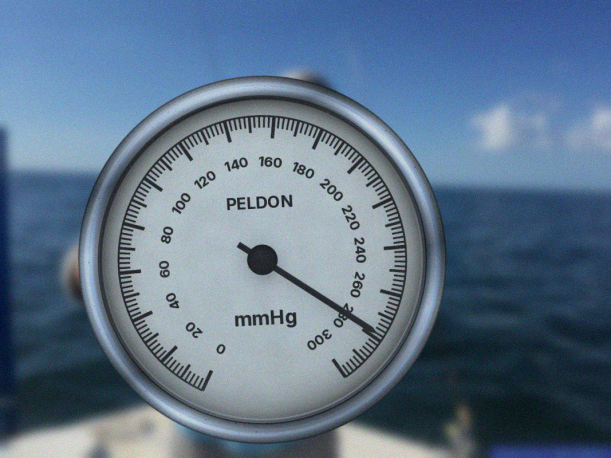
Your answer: 278 mmHg
